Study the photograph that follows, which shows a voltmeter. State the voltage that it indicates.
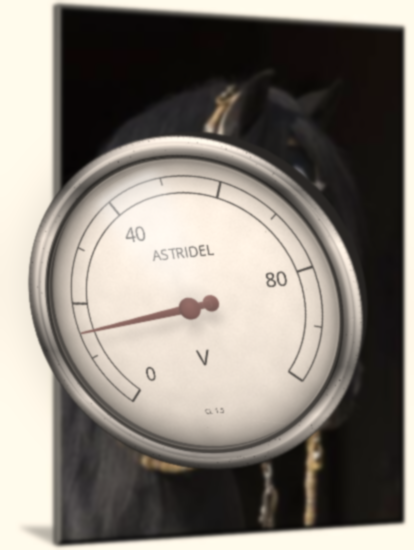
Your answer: 15 V
